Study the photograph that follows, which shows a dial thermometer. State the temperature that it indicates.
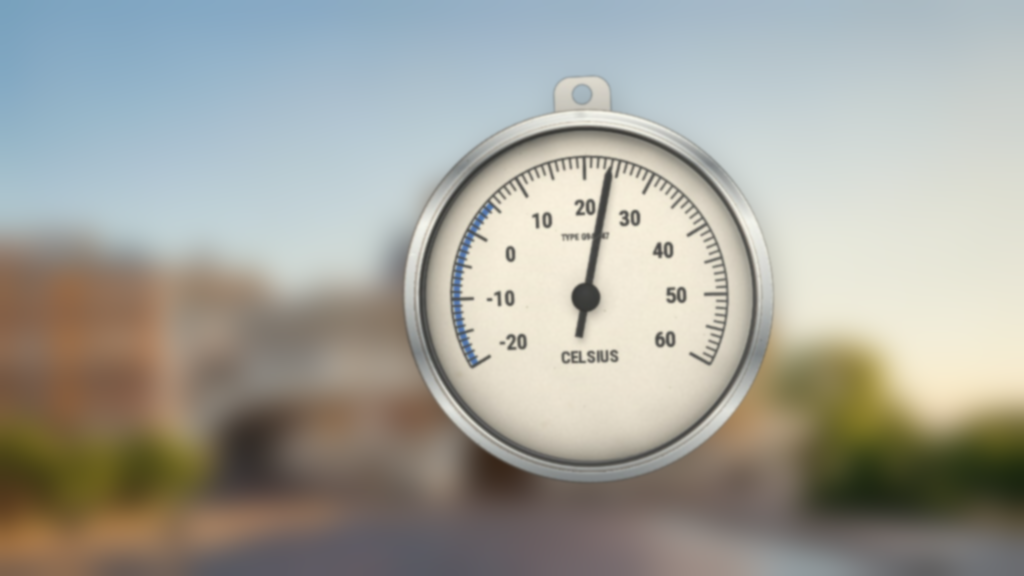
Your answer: 24 °C
